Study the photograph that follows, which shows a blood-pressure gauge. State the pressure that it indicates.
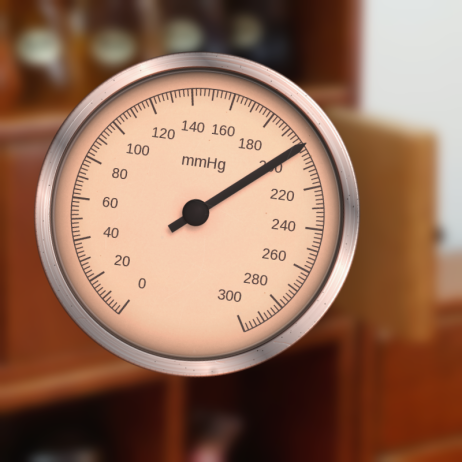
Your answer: 200 mmHg
